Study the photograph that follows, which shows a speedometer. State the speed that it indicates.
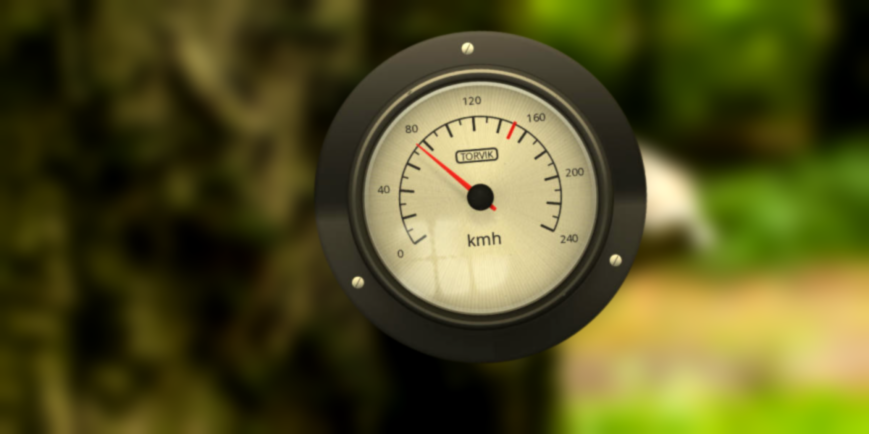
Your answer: 75 km/h
